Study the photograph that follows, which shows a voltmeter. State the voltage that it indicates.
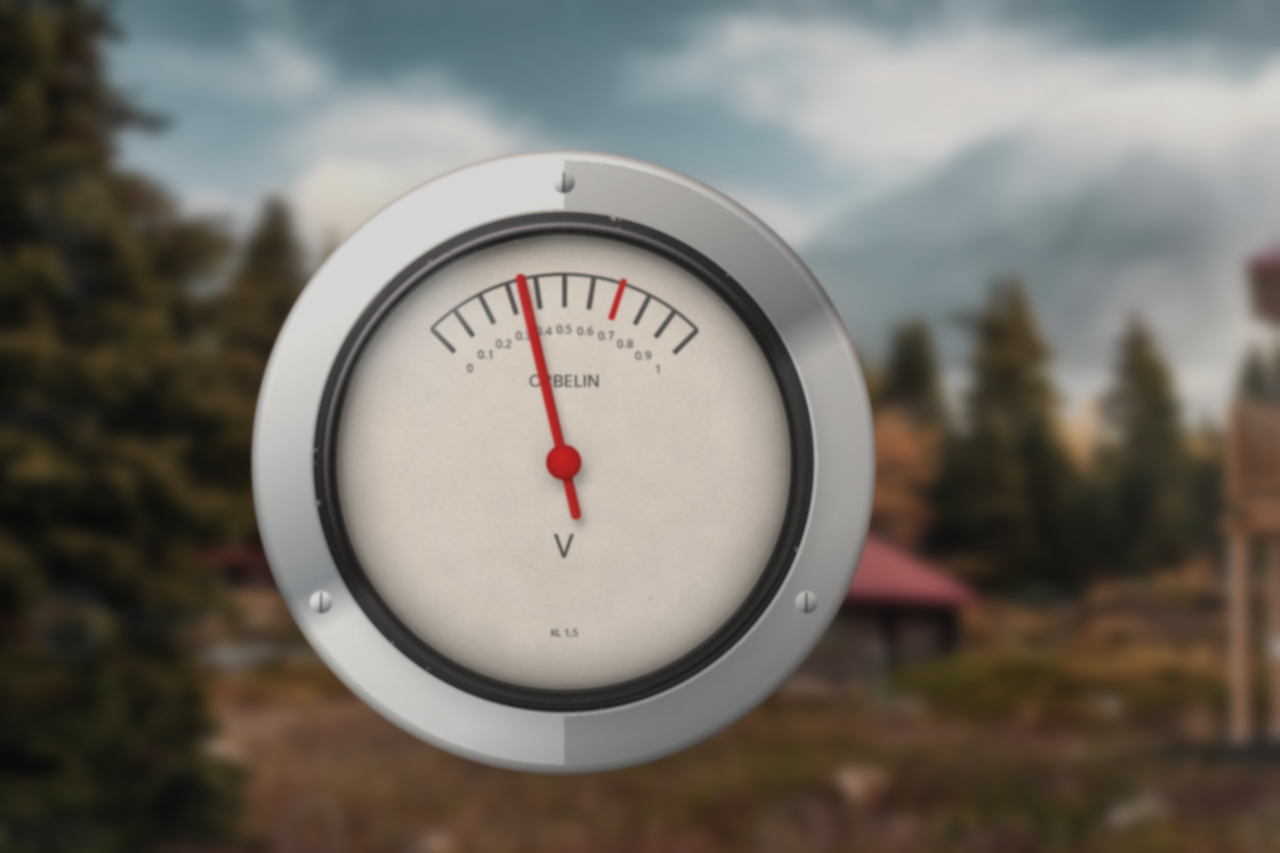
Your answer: 0.35 V
